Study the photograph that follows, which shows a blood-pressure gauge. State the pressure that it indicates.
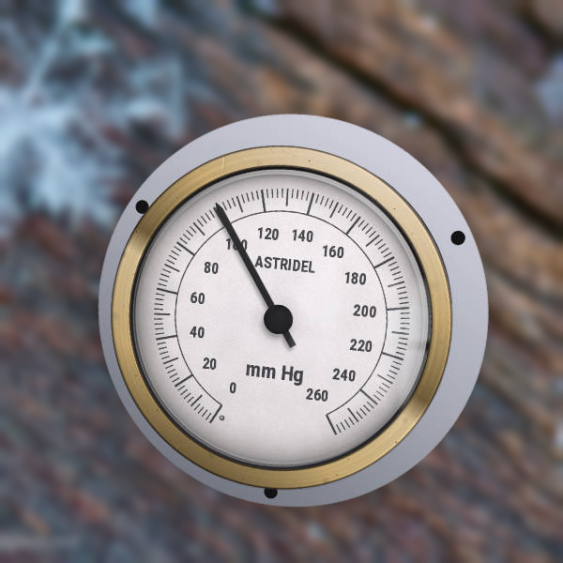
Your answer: 102 mmHg
